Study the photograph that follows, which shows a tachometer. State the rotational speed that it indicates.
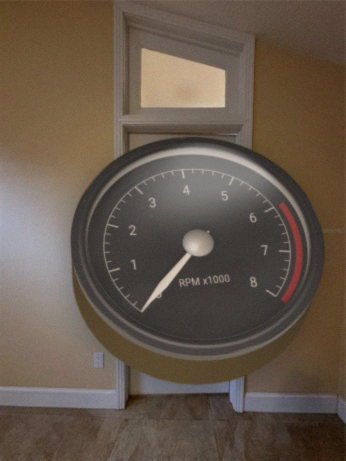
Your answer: 0 rpm
